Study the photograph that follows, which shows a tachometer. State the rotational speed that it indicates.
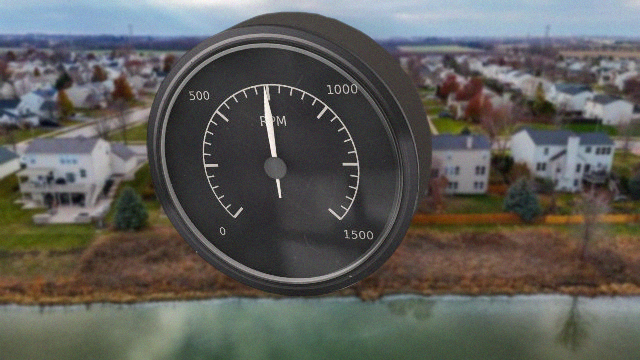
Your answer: 750 rpm
